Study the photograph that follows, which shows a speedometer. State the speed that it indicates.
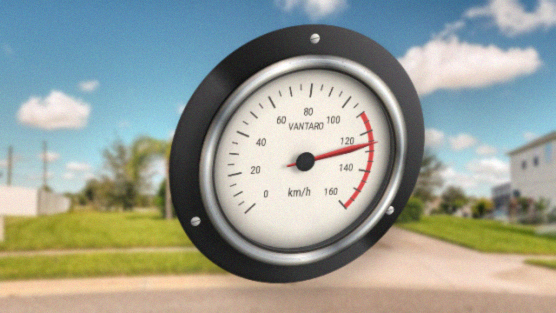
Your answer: 125 km/h
